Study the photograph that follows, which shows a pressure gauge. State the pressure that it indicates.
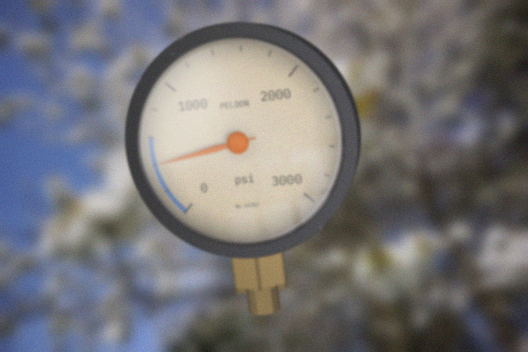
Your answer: 400 psi
